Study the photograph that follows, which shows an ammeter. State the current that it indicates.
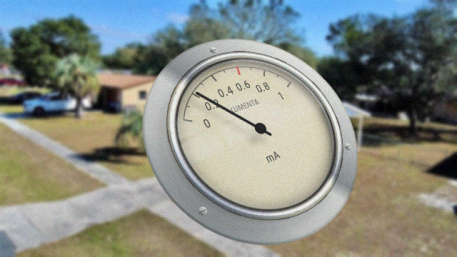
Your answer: 0.2 mA
